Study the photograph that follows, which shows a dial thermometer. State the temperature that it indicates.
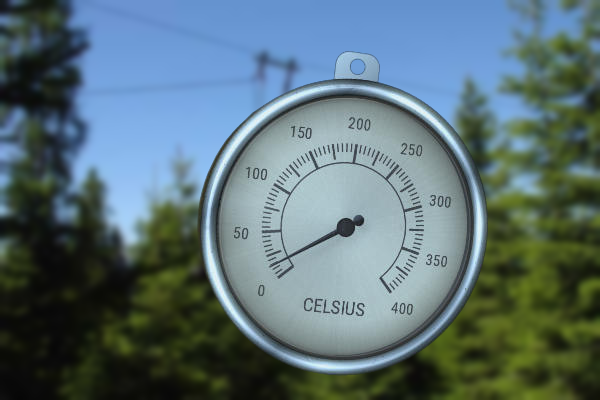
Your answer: 15 °C
